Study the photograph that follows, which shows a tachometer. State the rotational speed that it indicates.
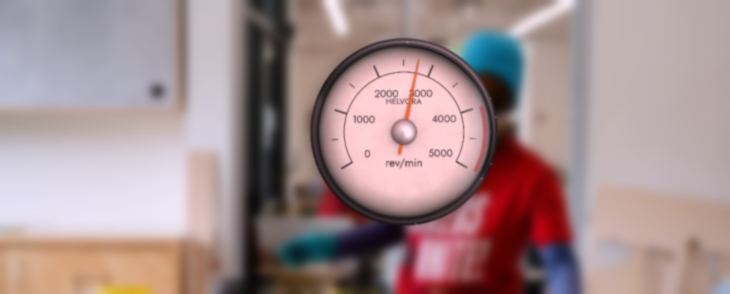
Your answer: 2750 rpm
